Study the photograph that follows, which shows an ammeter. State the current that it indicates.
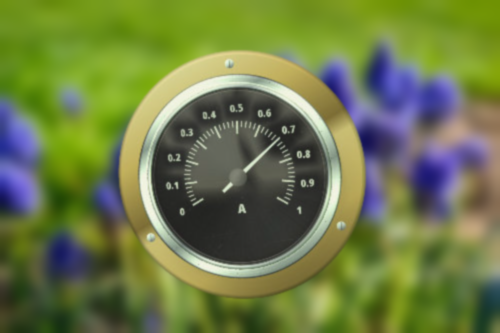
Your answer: 0.7 A
